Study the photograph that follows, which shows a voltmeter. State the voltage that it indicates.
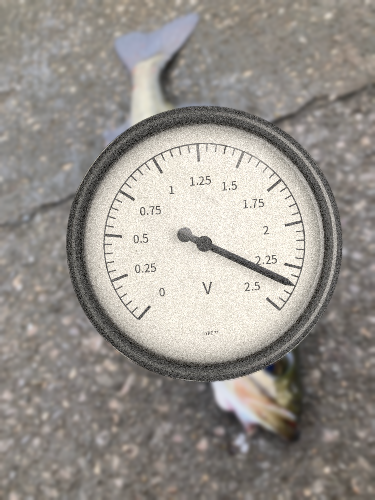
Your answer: 2.35 V
